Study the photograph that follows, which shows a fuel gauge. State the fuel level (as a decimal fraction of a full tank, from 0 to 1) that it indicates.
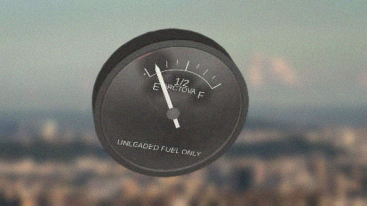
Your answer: 0.125
